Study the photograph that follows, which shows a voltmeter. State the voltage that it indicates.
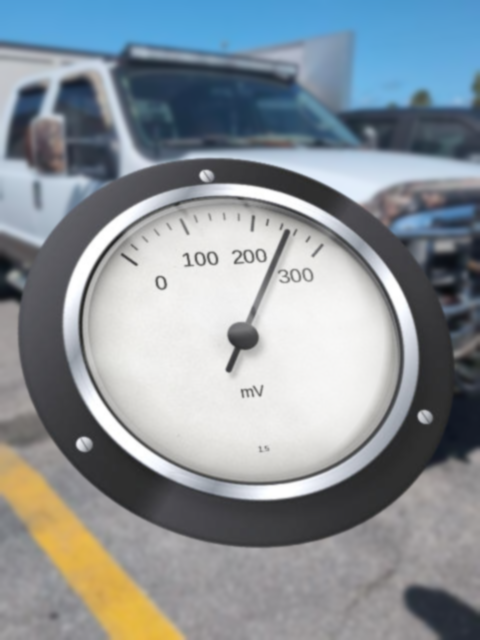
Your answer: 250 mV
